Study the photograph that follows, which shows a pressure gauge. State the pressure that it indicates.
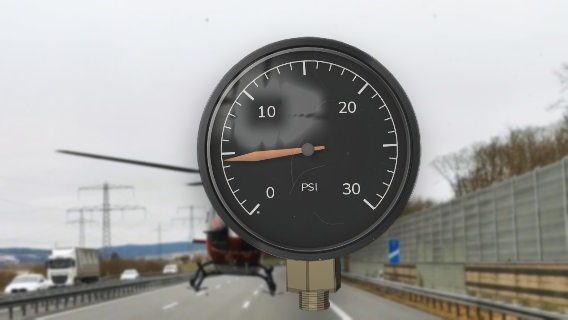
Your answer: 4.5 psi
